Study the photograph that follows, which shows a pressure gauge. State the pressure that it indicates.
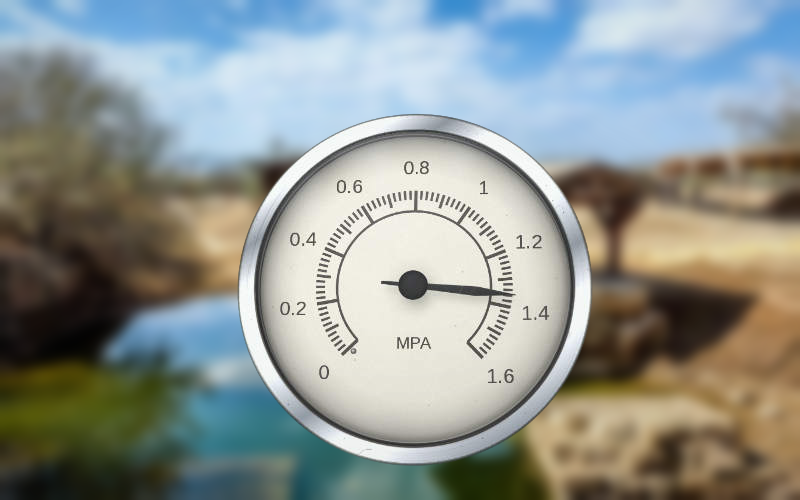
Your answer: 1.36 MPa
